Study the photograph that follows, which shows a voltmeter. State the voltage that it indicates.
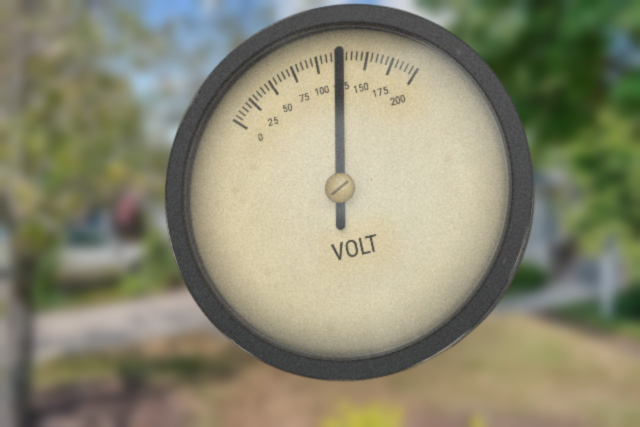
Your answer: 125 V
